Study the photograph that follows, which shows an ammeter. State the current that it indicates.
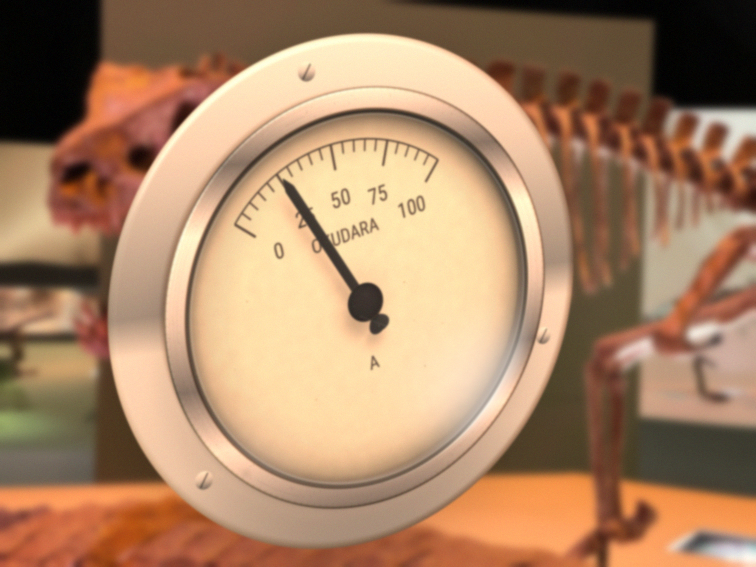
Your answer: 25 A
